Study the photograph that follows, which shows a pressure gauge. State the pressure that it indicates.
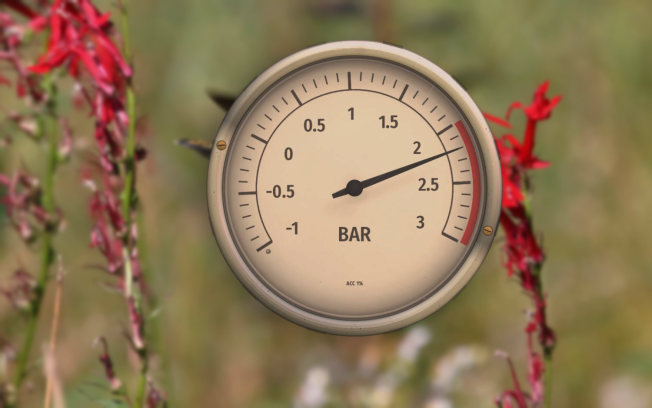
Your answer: 2.2 bar
